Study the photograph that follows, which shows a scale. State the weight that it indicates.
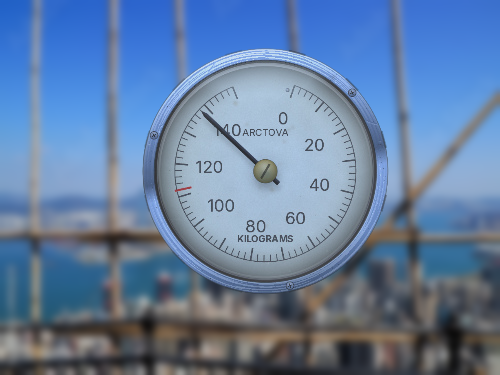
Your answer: 138 kg
